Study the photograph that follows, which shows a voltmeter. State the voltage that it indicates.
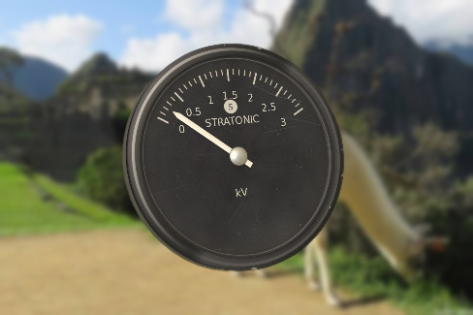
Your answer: 0.2 kV
